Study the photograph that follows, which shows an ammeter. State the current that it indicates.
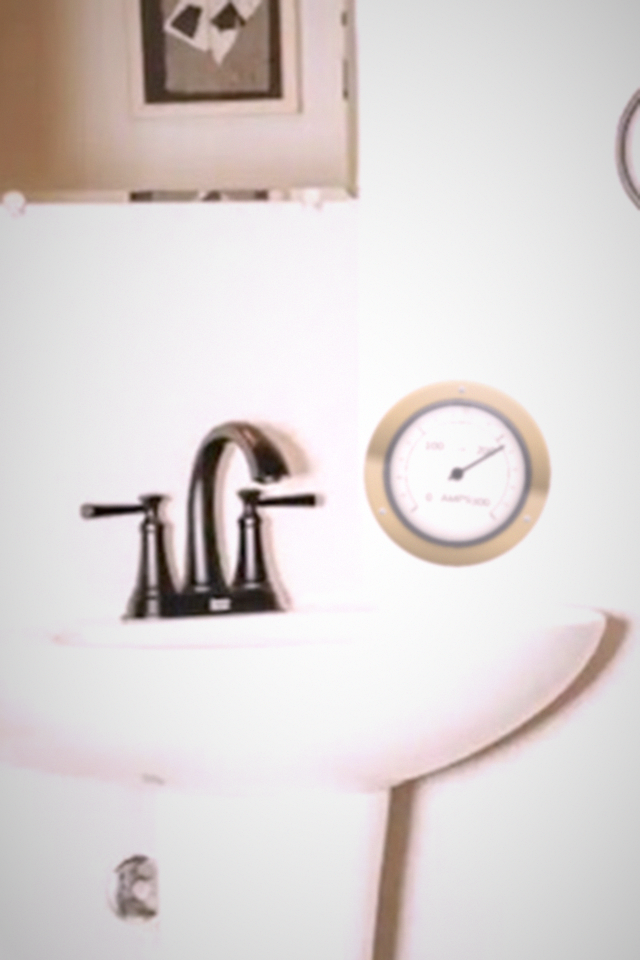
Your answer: 210 A
